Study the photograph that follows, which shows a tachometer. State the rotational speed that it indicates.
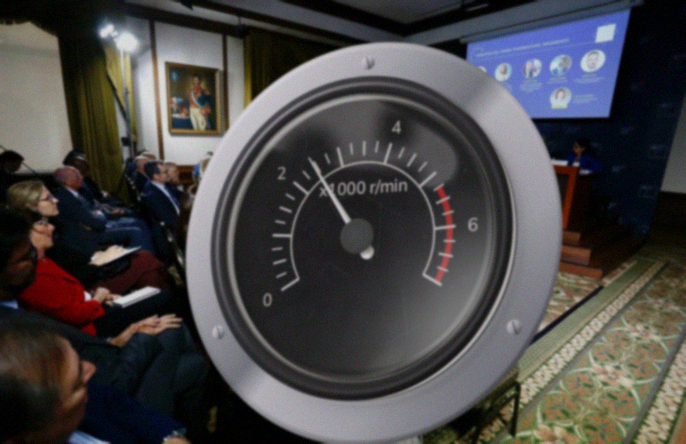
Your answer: 2500 rpm
